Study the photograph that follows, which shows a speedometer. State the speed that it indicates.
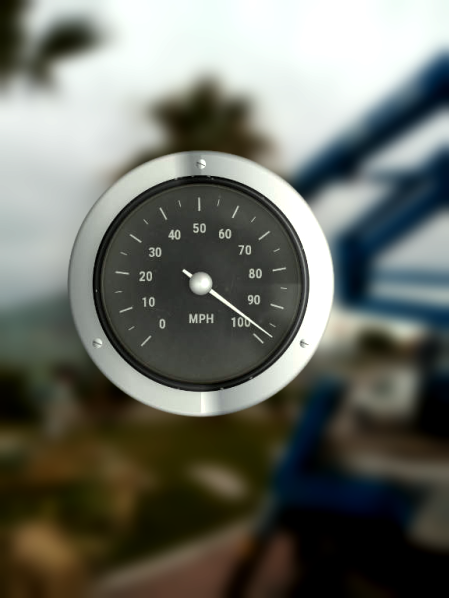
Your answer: 97.5 mph
